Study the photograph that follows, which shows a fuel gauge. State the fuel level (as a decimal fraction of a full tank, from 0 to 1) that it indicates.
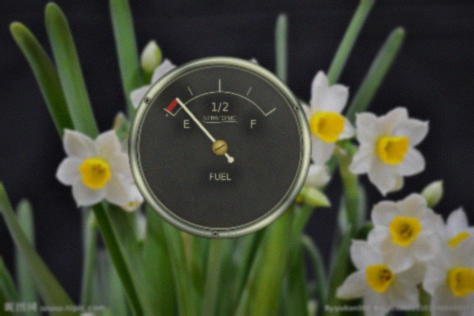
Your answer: 0.125
